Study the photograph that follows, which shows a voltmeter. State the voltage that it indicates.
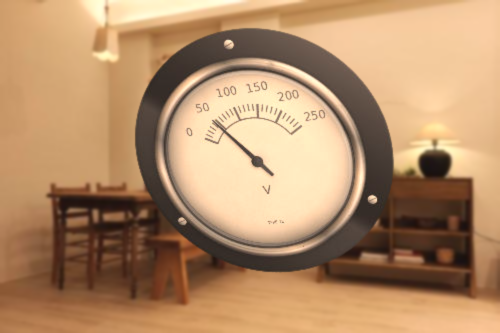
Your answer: 50 V
